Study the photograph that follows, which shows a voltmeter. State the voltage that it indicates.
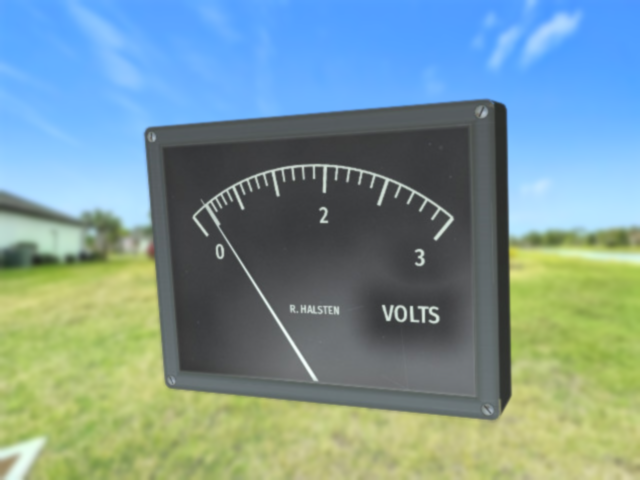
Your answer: 0.5 V
